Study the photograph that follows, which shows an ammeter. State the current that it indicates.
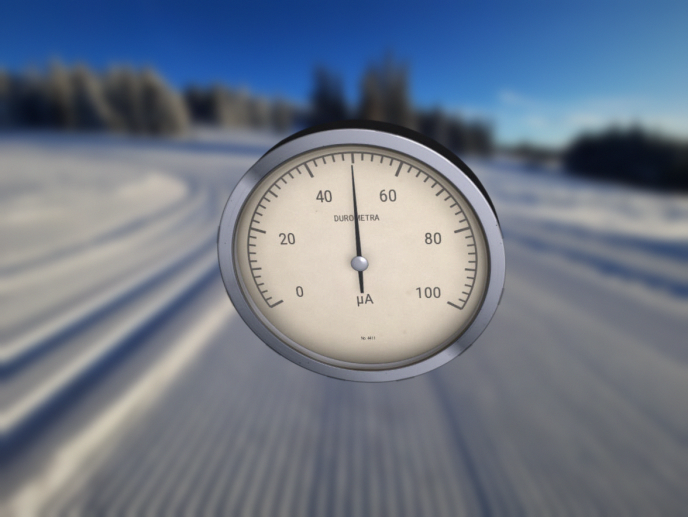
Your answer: 50 µA
